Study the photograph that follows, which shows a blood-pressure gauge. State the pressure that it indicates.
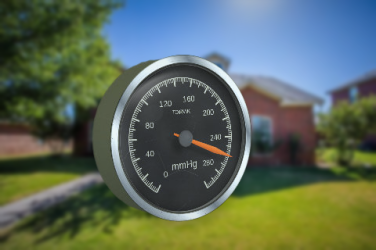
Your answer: 260 mmHg
